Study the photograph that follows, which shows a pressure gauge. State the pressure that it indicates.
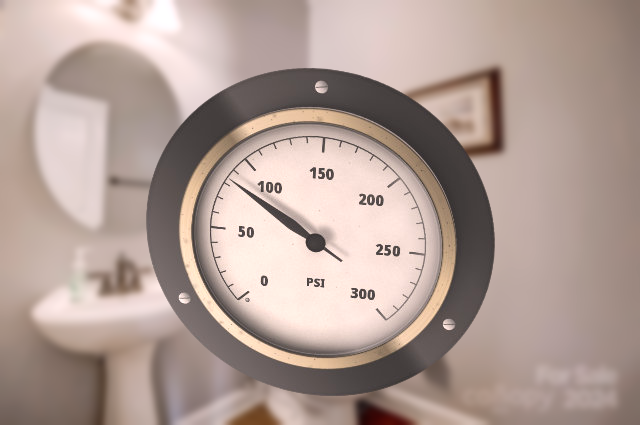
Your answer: 85 psi
